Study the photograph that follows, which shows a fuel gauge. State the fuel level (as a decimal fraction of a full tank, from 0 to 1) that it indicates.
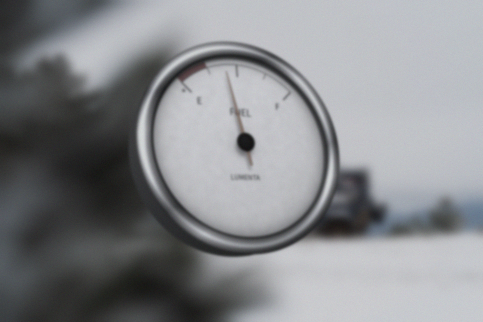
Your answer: 0.375
